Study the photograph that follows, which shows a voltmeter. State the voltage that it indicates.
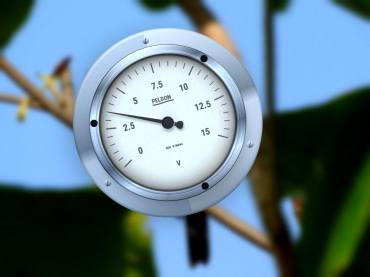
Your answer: 3.5 V
